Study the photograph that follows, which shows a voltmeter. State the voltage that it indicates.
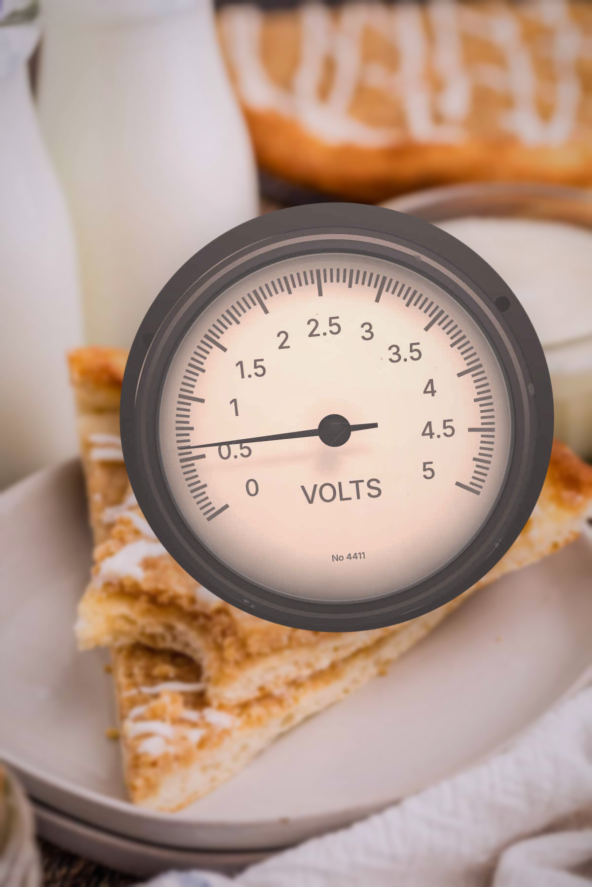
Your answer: 0.6 V
